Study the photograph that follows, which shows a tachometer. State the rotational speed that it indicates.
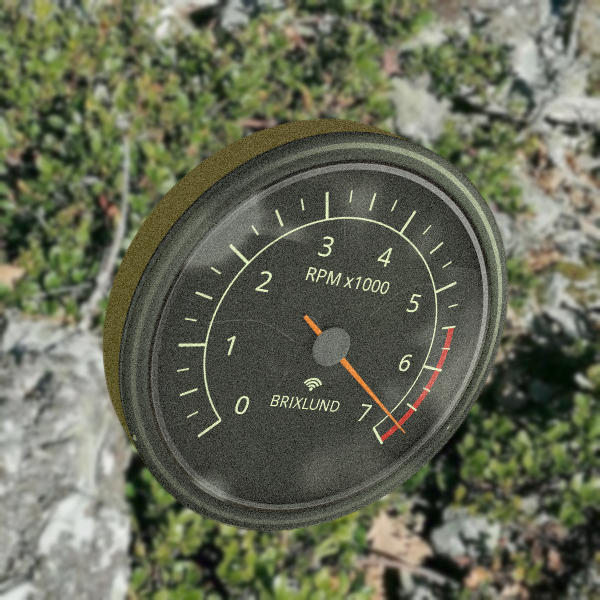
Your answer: 6750 rpm
